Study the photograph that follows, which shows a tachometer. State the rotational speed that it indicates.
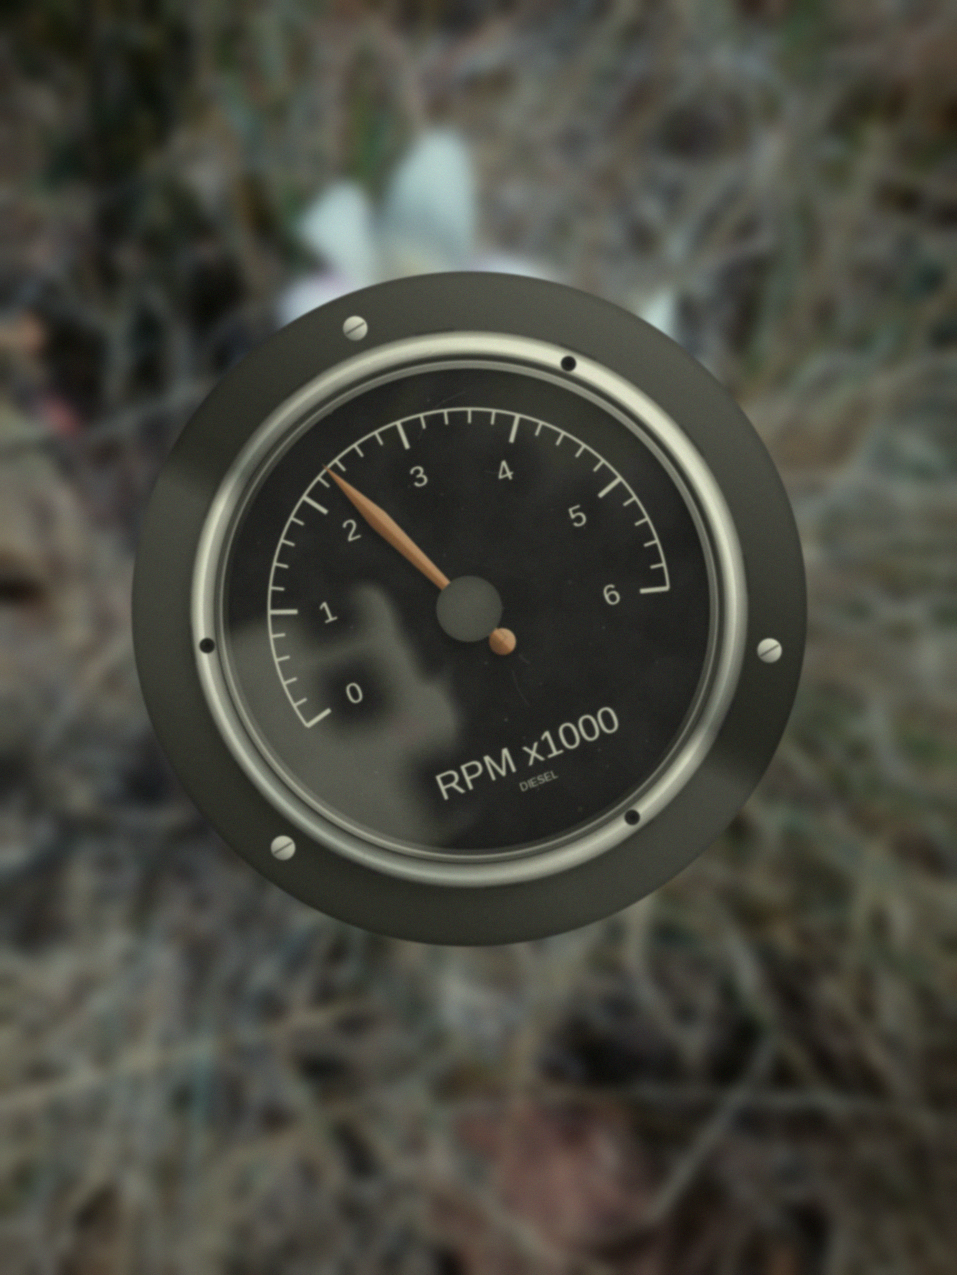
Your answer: 2300 rpm
